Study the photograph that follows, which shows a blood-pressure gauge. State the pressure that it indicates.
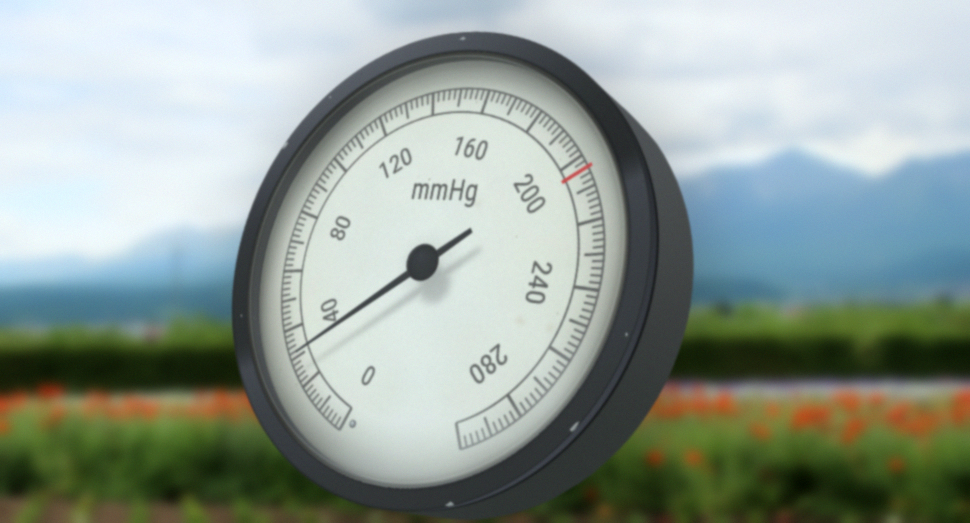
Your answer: 30 mmHg
